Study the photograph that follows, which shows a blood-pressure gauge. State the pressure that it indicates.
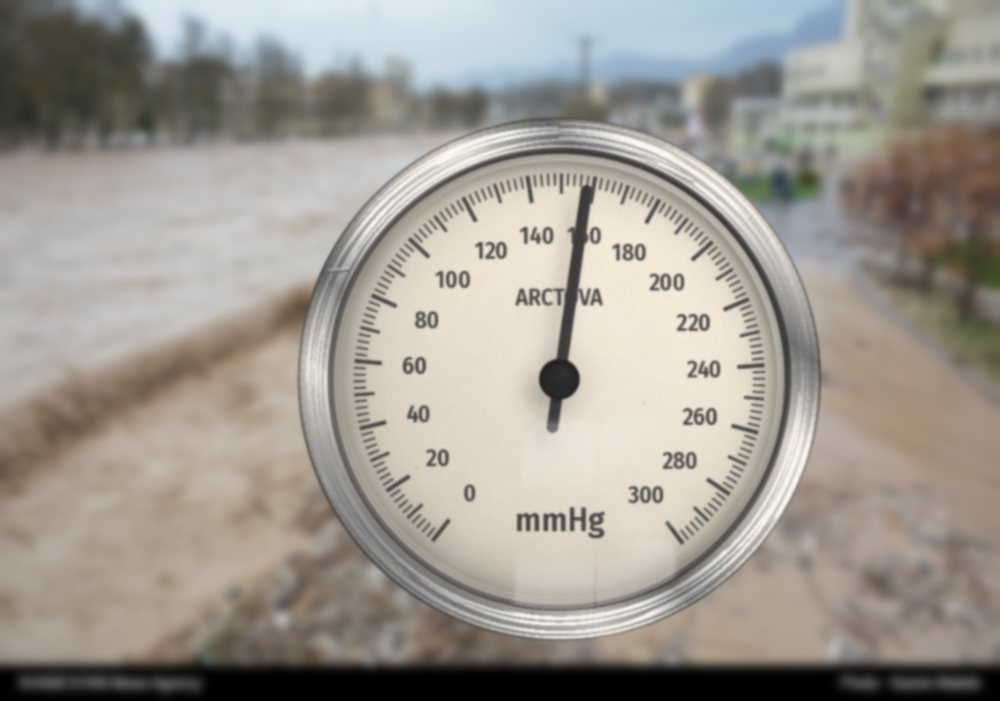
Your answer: 158 mmHg
